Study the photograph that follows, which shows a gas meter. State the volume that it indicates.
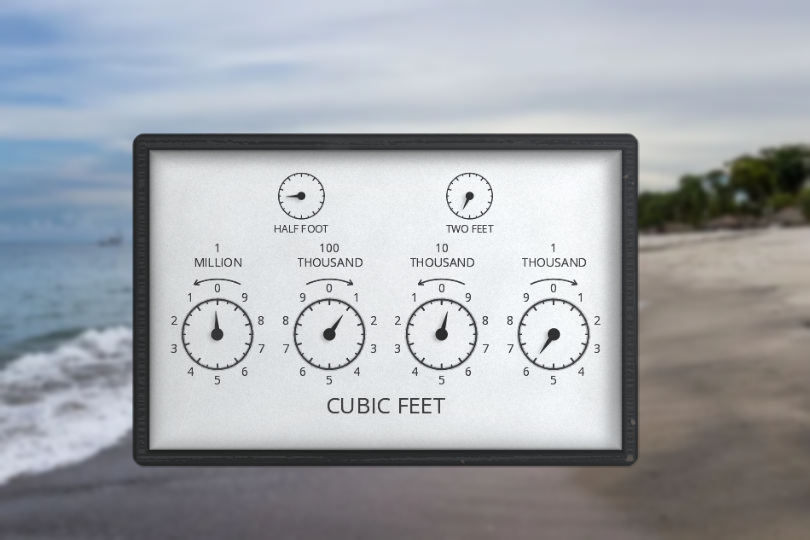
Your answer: 9600 ft³
